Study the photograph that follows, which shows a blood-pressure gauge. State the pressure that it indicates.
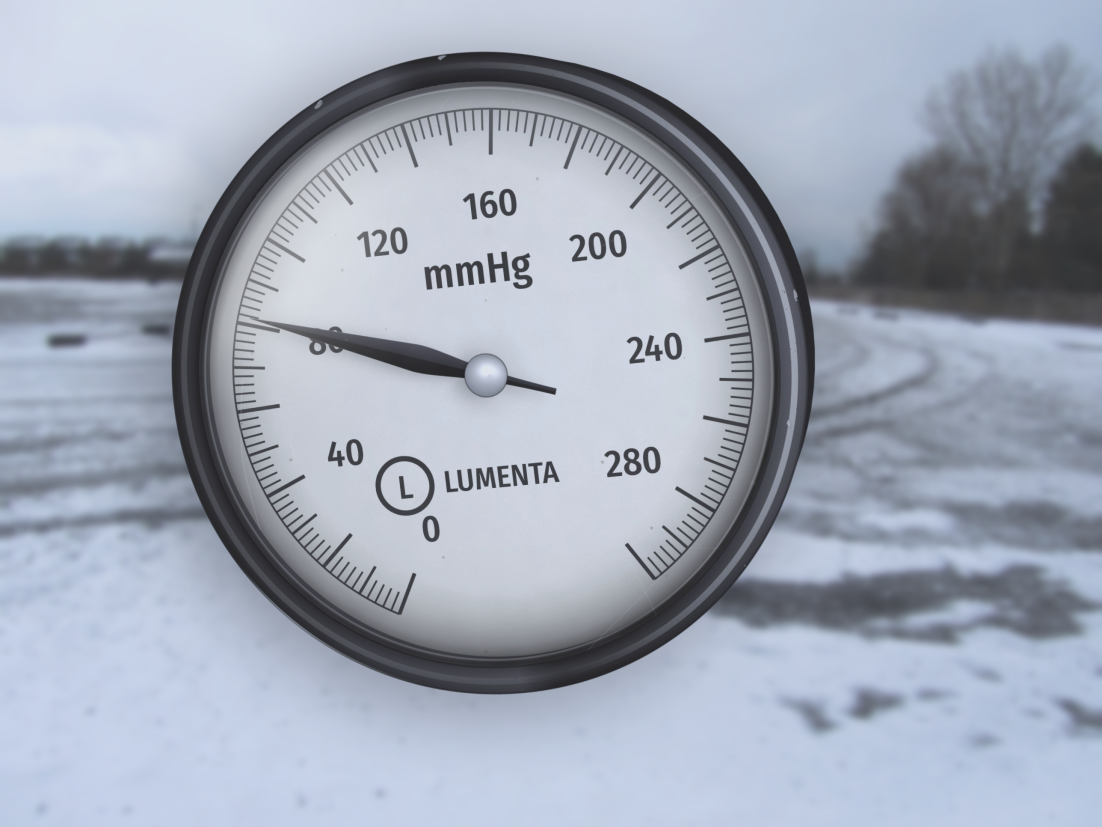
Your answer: 82 mmHg
